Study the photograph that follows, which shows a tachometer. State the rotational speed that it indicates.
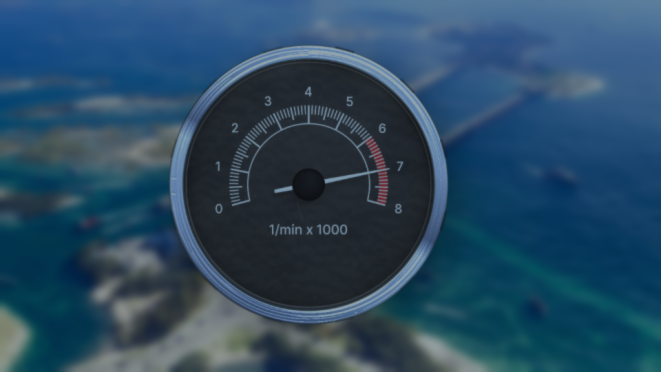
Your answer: 7000 rpm
